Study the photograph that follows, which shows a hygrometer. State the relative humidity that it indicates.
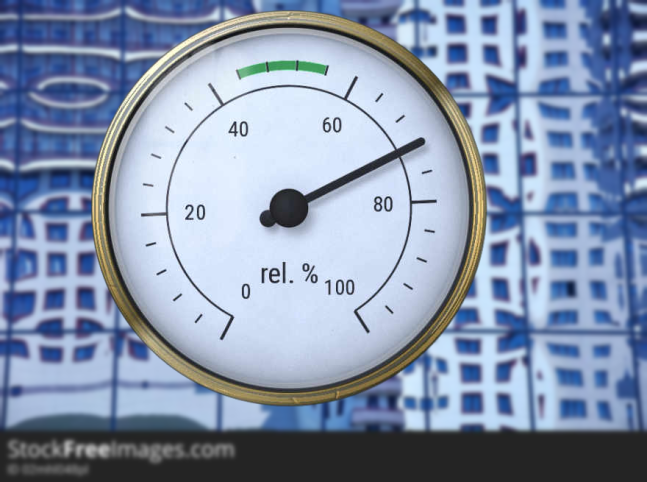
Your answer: 72 %
